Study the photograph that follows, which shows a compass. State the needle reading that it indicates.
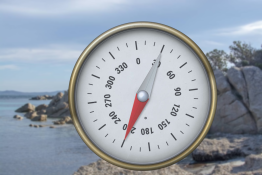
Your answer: 210 °
